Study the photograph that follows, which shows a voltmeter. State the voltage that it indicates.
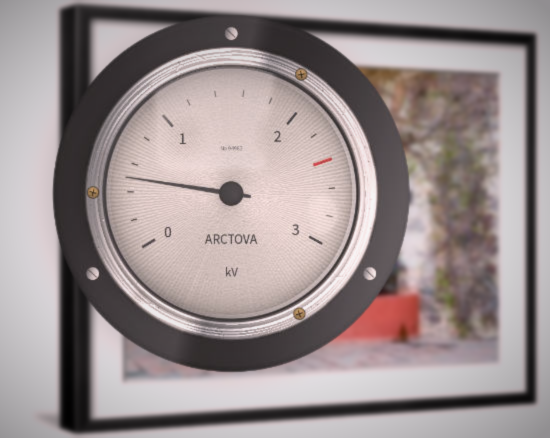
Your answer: 0.5 kV
